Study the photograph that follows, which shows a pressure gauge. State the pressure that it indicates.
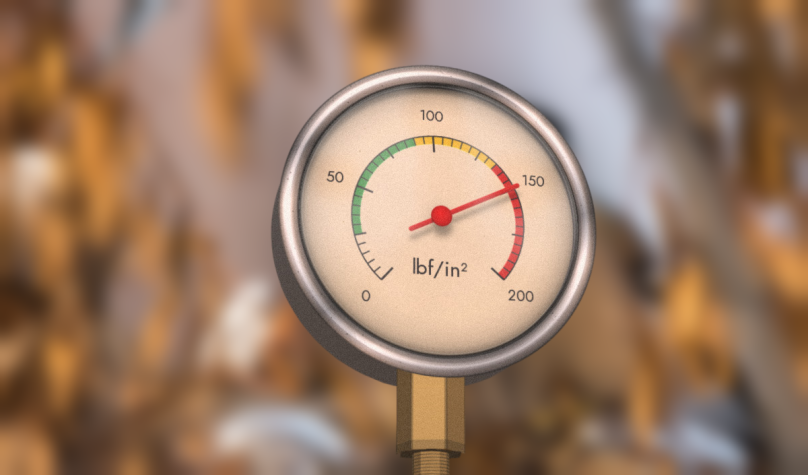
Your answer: 150 psi
